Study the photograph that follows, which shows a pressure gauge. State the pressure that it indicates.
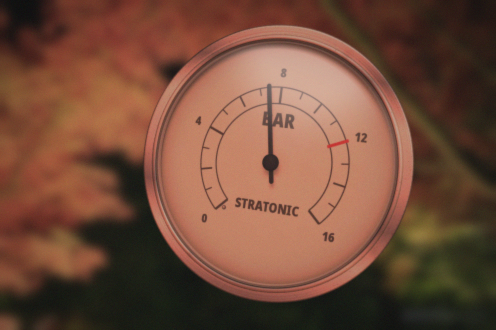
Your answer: 7.5 bar
